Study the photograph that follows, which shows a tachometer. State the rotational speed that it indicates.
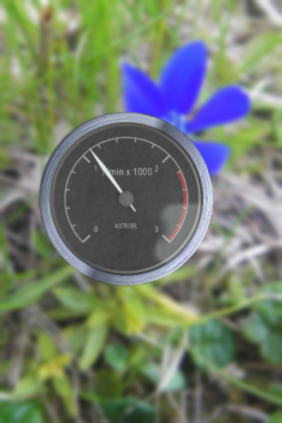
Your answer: 1100 rpm
